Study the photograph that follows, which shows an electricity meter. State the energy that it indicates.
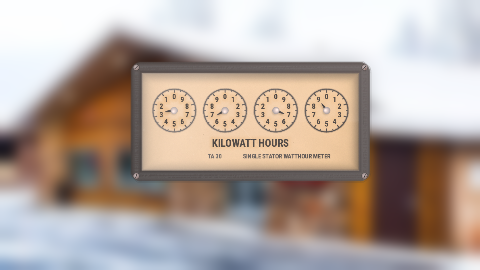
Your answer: 2669 kWh
